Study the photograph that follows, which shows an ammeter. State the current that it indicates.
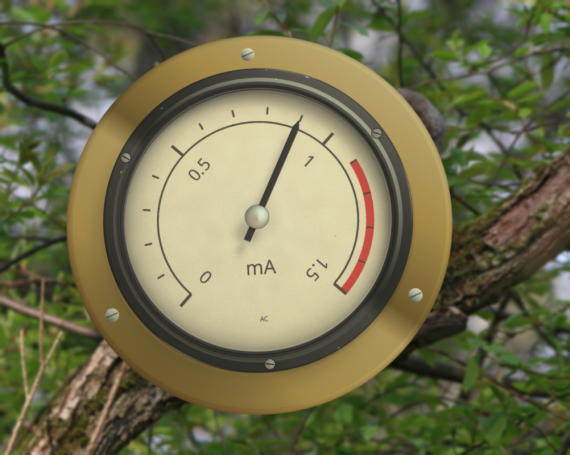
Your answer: 0.9 mA
